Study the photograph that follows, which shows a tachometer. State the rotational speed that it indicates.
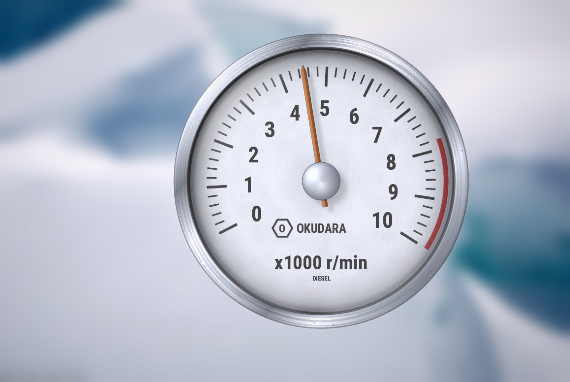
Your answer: 4500 rpm
